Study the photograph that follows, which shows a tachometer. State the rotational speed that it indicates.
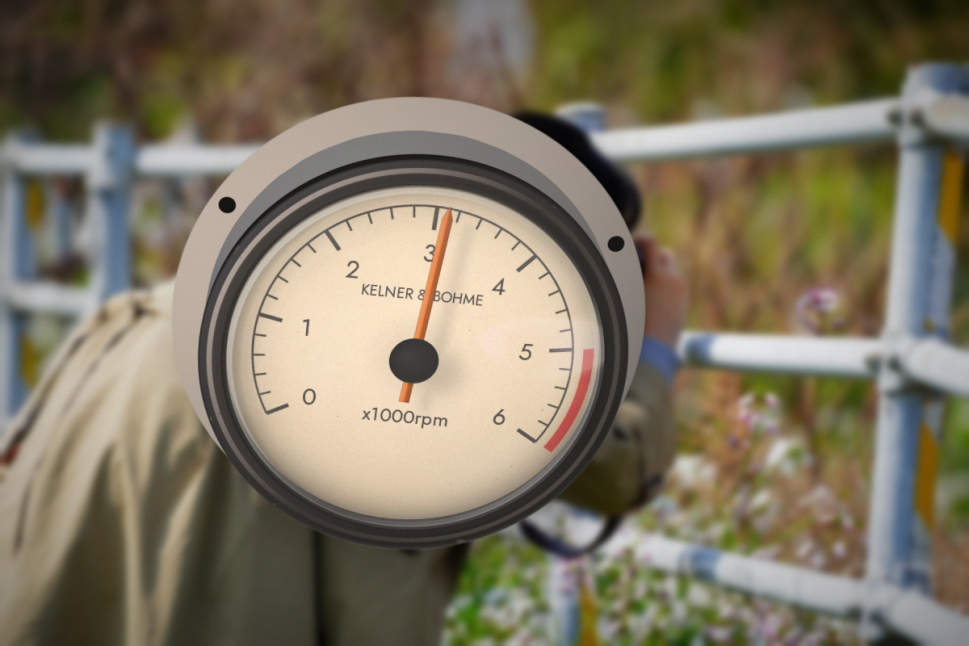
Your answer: 3100 rpm
